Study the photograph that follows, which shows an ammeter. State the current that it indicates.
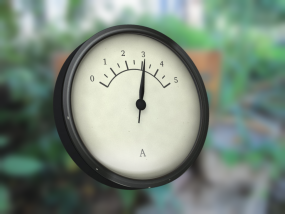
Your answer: 3 A
